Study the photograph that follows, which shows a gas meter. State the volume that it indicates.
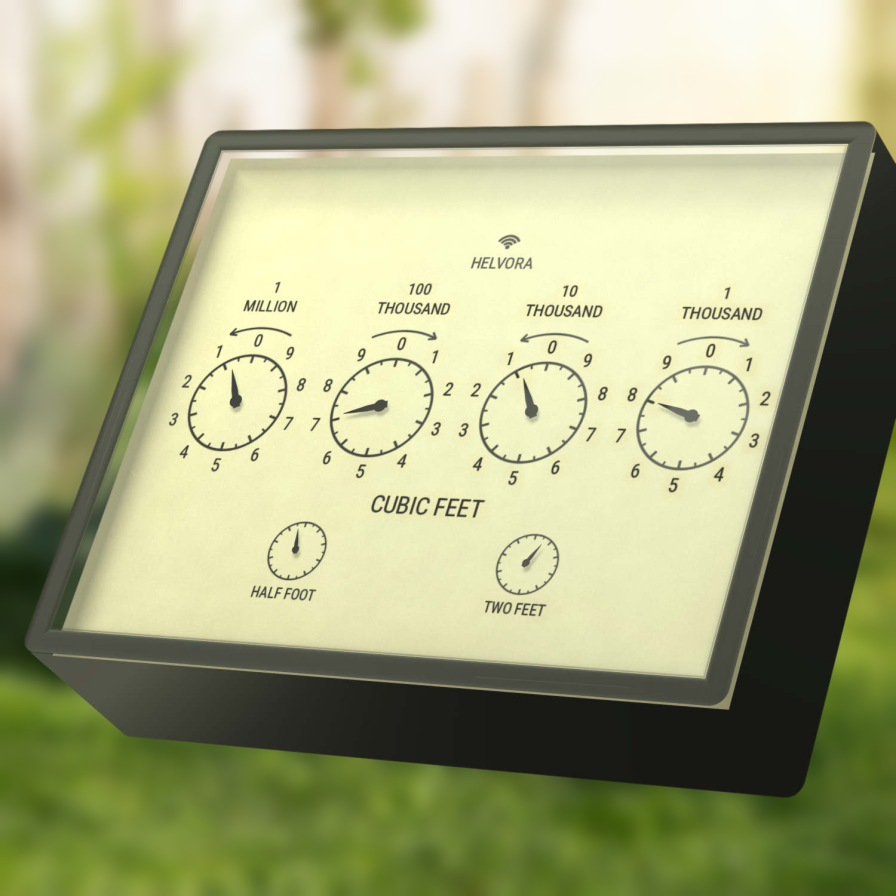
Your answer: 70800 ft³
